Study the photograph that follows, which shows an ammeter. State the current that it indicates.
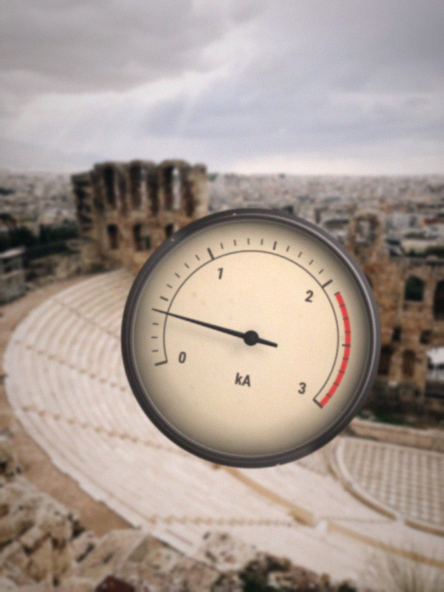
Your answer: 0.4 kA
